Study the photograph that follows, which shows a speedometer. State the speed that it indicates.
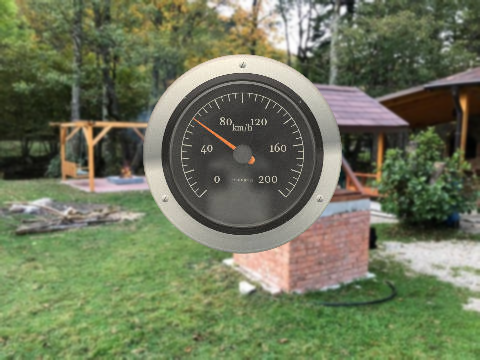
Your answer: 60 km/h
